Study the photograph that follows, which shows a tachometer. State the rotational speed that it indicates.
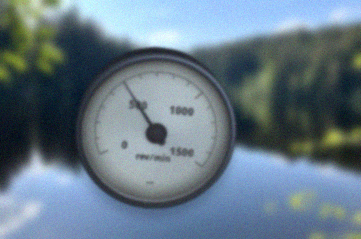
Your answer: 500 rpm
